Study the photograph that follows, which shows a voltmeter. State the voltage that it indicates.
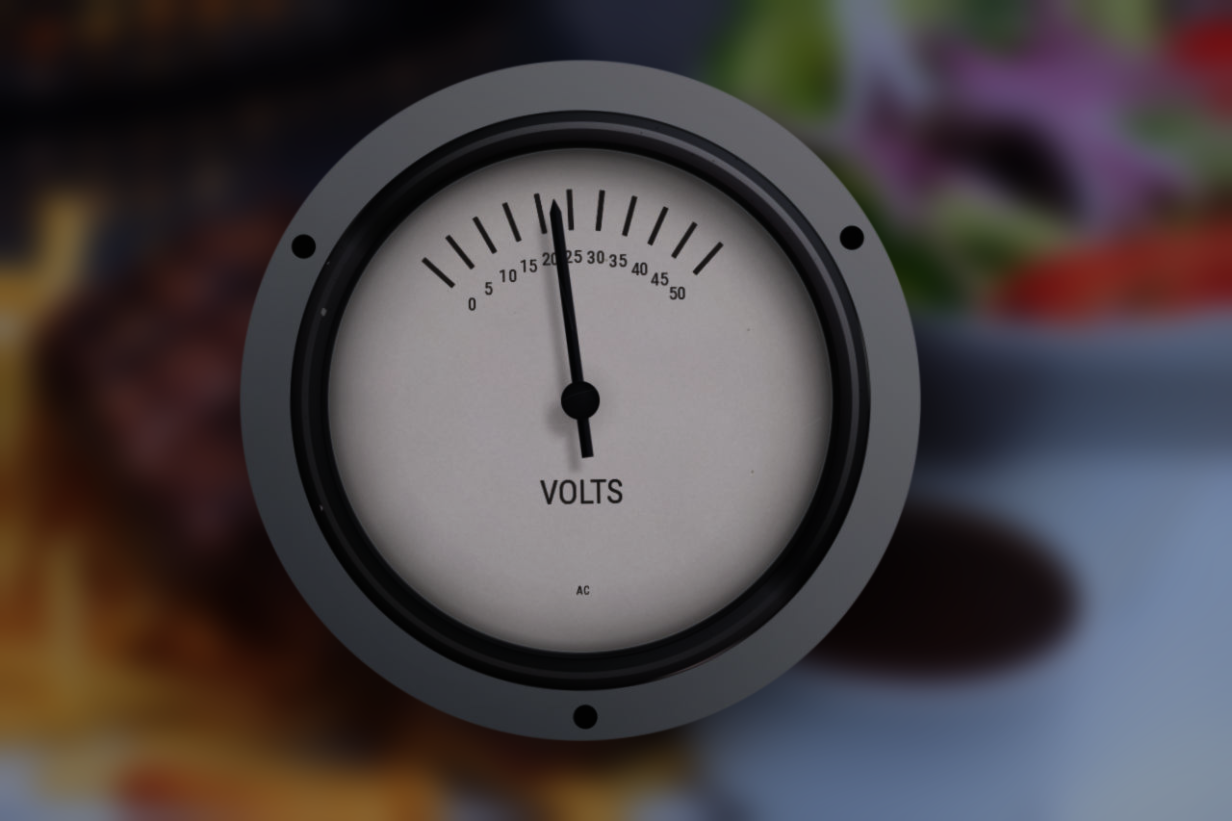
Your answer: 22.5 V
